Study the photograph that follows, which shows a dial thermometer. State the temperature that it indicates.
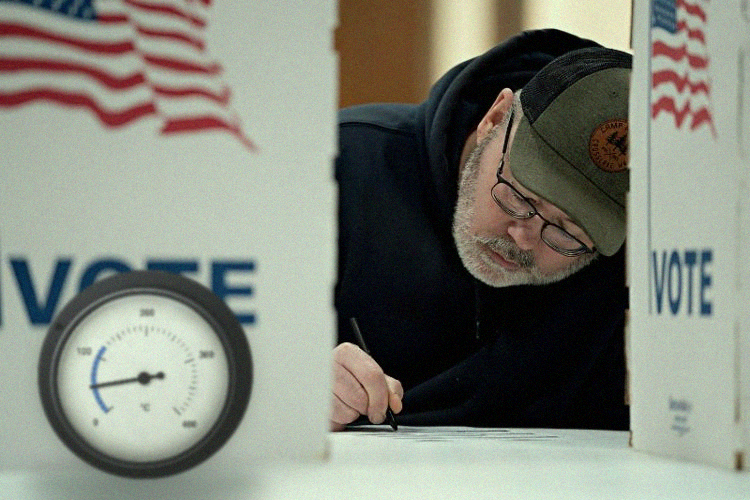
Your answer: 50 °C
